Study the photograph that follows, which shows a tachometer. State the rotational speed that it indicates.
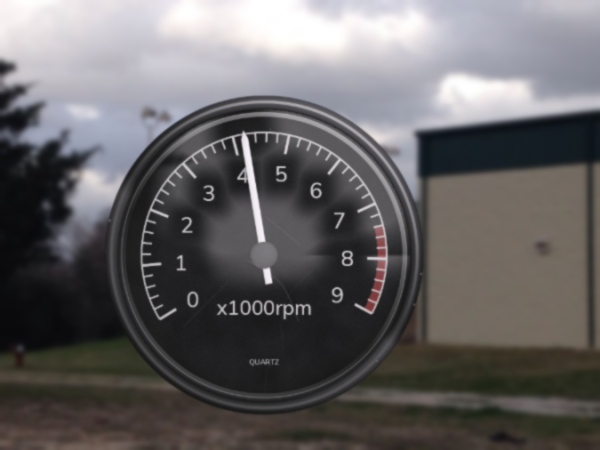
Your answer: 4200 rpm
